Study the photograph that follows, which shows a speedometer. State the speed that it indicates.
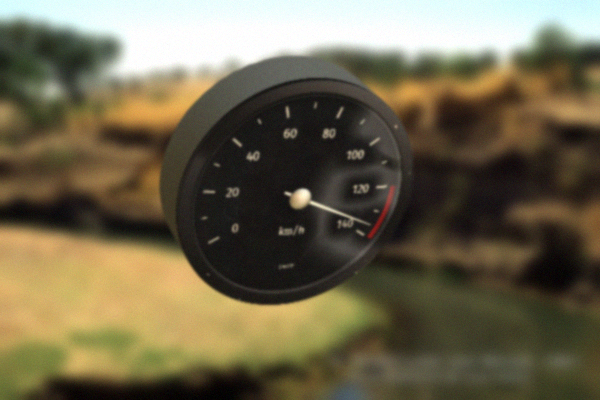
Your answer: 135 km/h
